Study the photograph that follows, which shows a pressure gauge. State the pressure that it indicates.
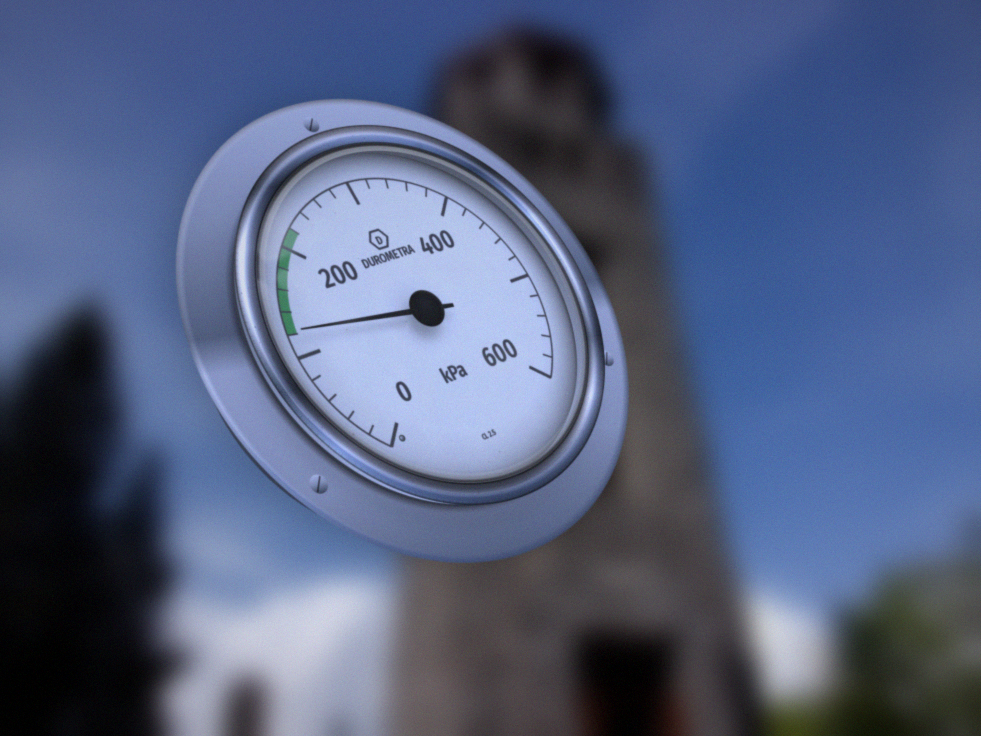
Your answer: 120 kPa
